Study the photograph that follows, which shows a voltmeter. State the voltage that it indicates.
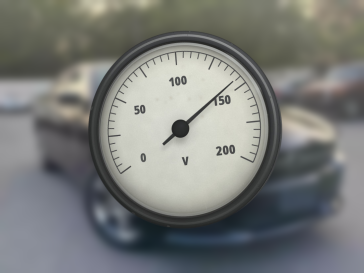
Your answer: 145 V
